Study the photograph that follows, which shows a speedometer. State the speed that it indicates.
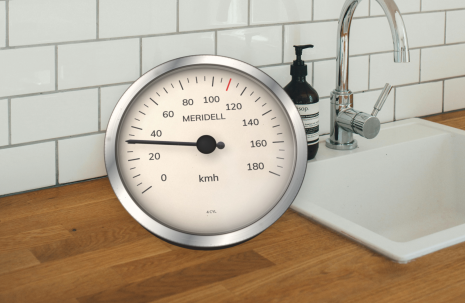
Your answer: 30 km/h
